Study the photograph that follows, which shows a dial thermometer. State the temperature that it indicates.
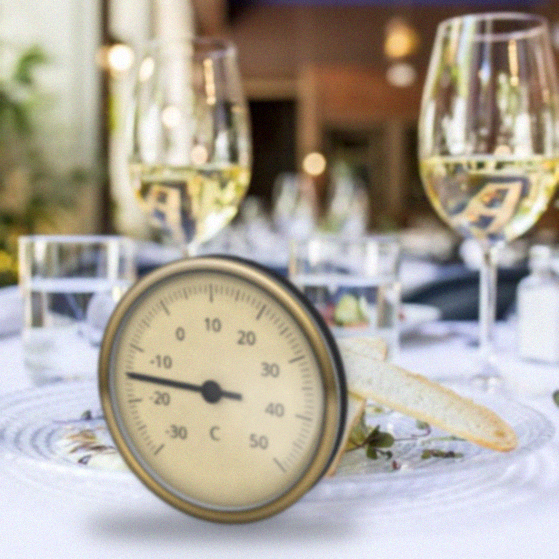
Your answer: -15 °C
